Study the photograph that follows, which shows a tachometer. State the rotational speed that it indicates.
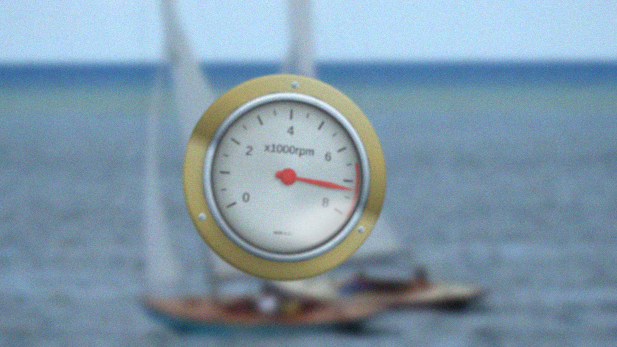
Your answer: 7250 rpm
